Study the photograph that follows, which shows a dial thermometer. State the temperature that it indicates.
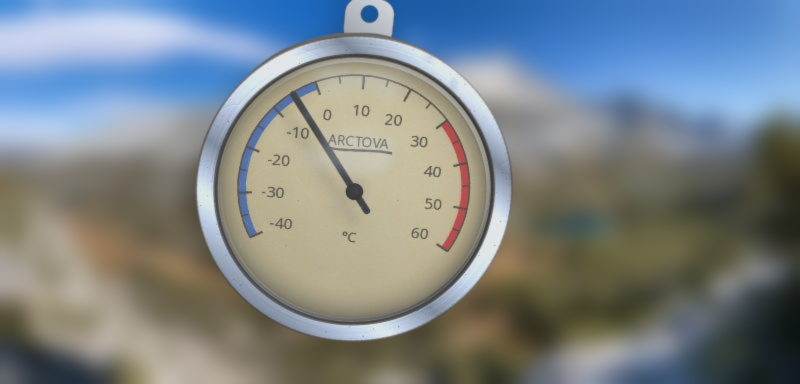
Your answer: -5 °C
